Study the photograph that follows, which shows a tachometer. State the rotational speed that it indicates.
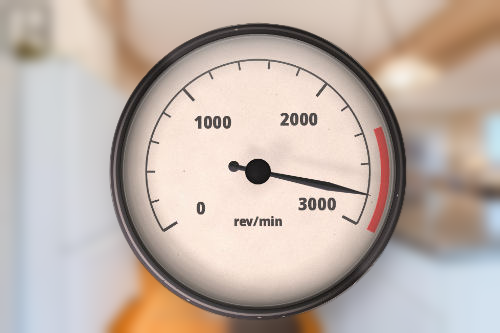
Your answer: 2800 rpm
